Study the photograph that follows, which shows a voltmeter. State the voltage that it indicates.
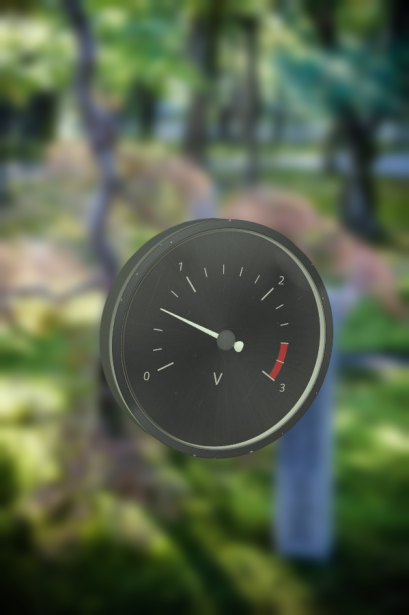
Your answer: 0.6 V
